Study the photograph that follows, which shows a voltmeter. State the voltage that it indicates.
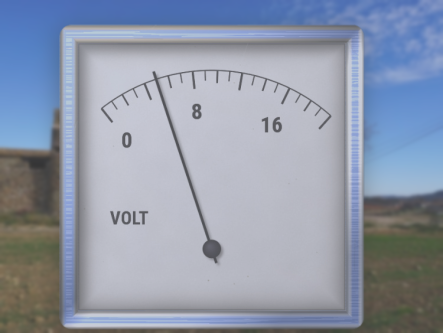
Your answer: 5 V
